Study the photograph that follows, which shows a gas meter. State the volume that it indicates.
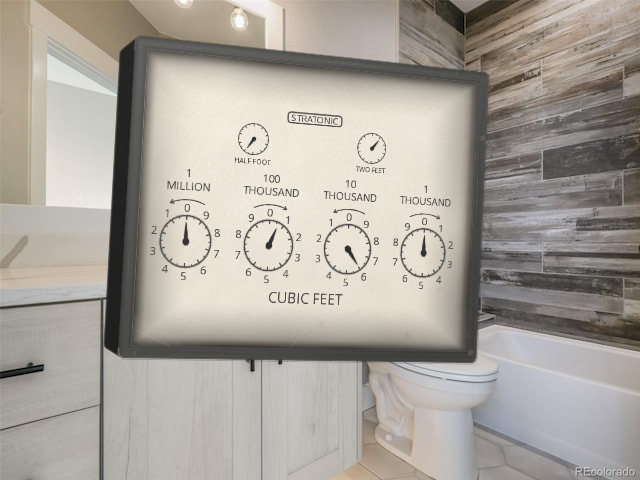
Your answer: 6000 ft³
